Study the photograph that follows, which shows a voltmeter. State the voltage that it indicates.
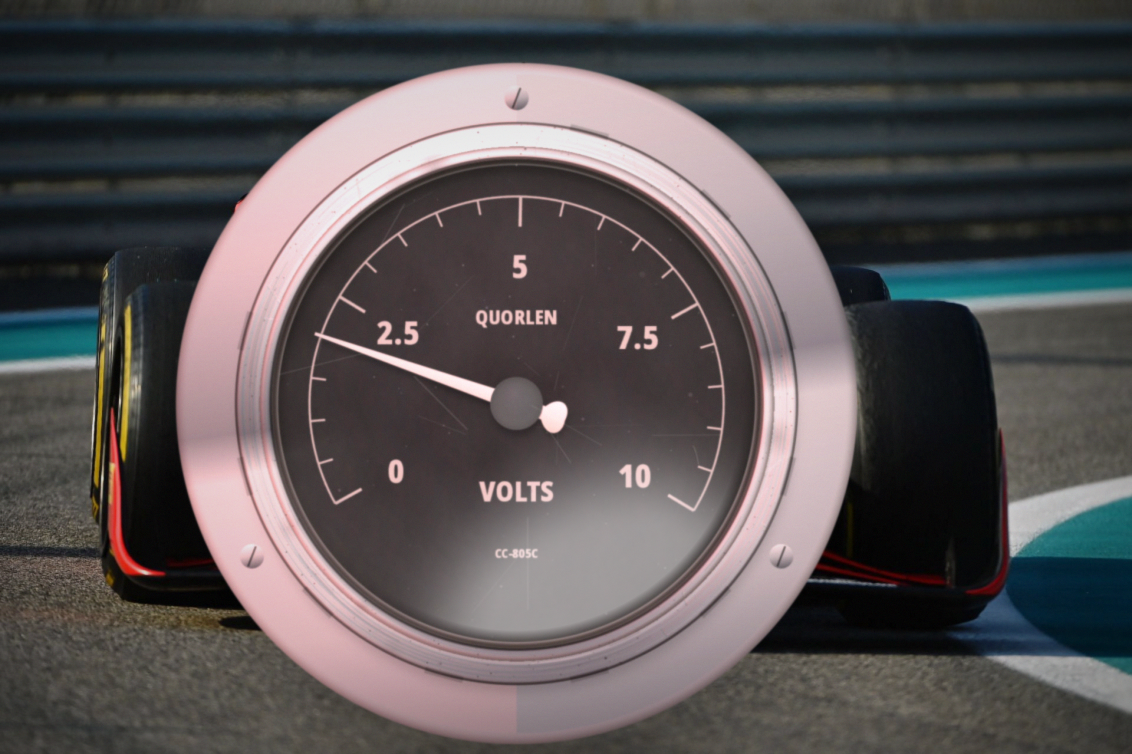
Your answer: 2 V
